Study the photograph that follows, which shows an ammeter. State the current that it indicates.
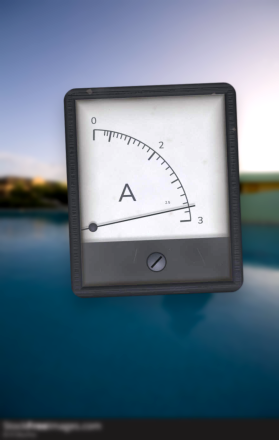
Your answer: 2.85 A
